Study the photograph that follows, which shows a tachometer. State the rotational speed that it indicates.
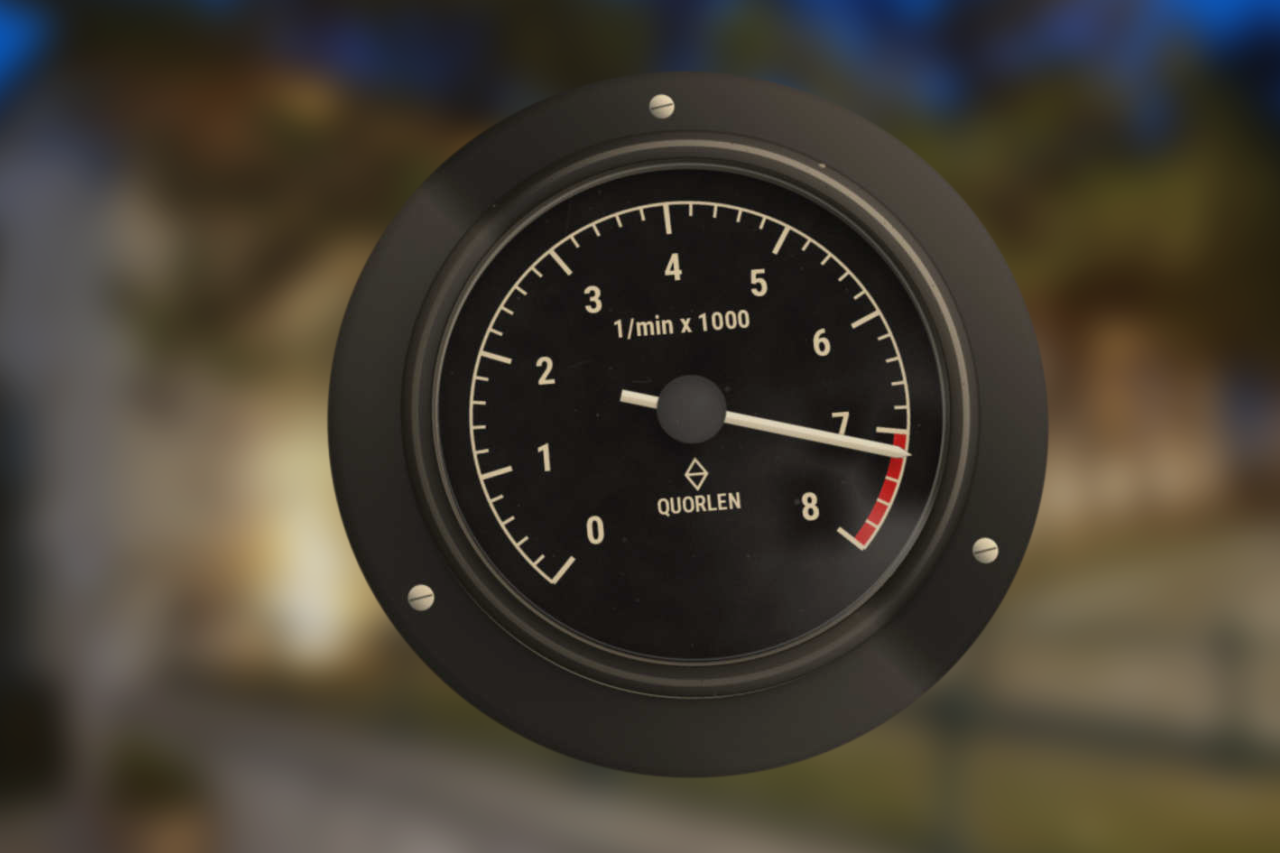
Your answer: 7200 rpm
